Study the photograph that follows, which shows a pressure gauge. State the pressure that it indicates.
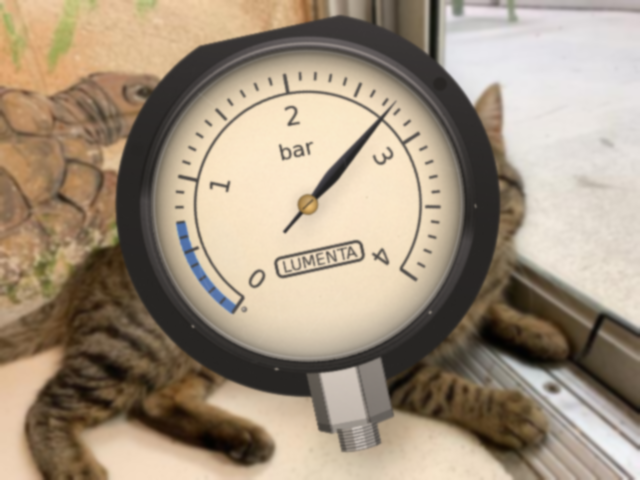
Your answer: 2.75 bar
